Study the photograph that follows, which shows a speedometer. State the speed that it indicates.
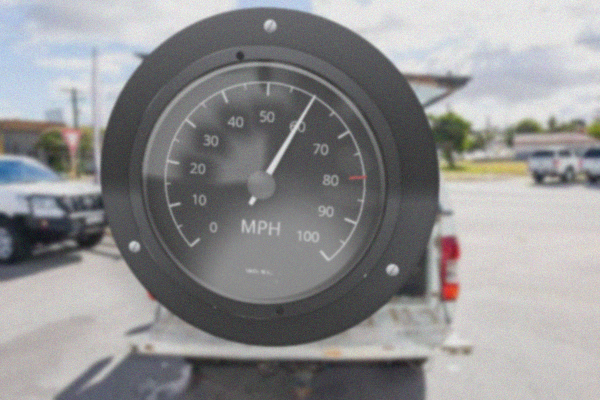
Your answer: 60 mph
